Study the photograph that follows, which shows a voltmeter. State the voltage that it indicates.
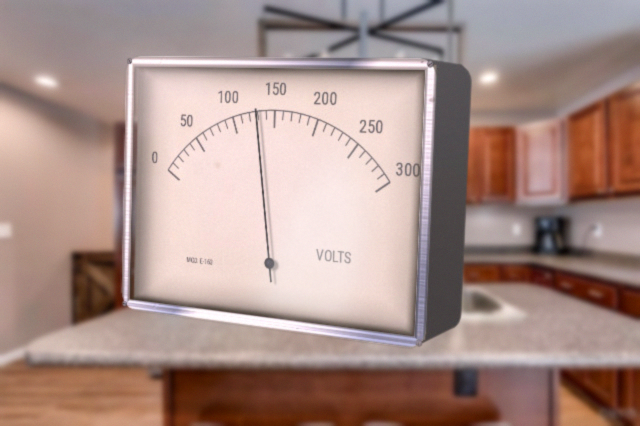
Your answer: 130 V
